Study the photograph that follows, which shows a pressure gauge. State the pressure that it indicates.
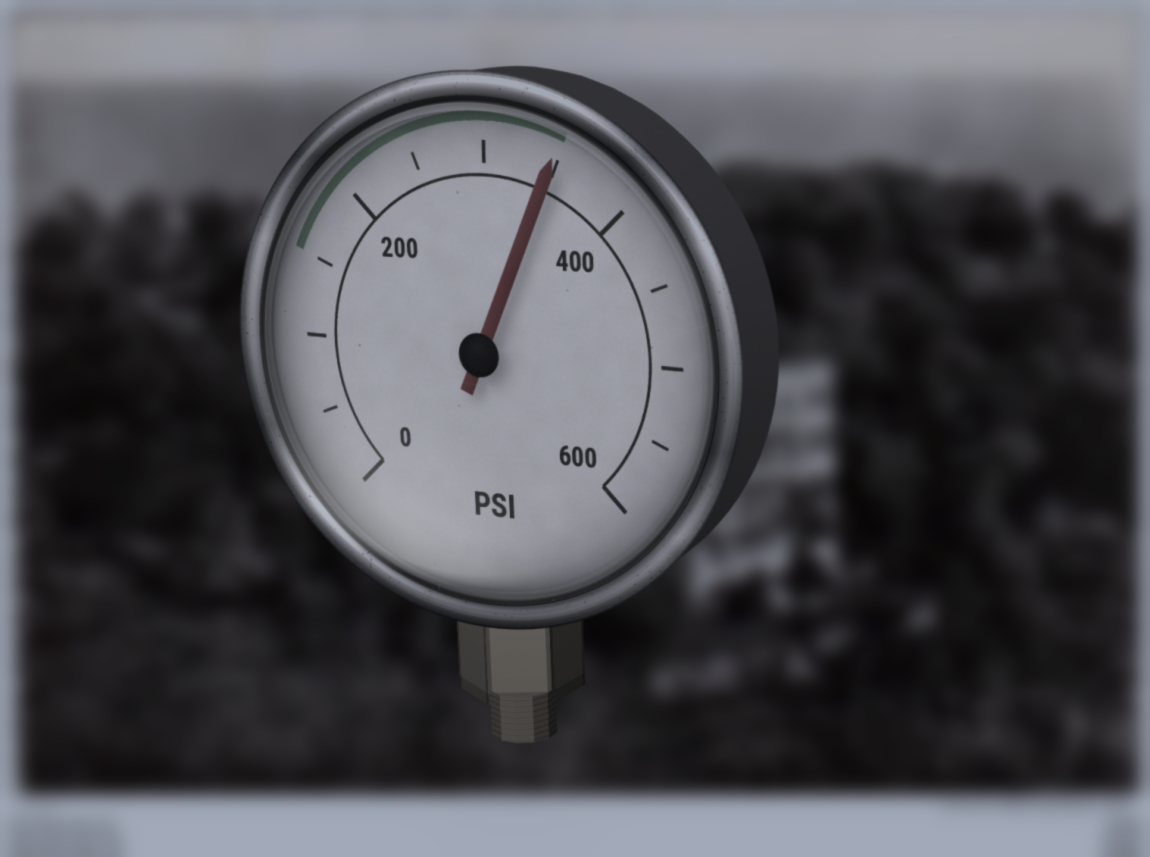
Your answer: 350 psi
